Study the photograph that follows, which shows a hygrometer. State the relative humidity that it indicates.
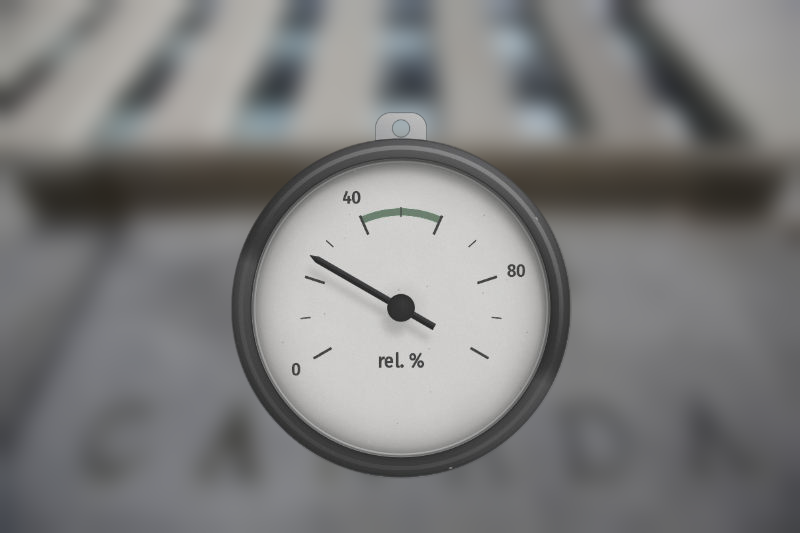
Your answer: 25 %
